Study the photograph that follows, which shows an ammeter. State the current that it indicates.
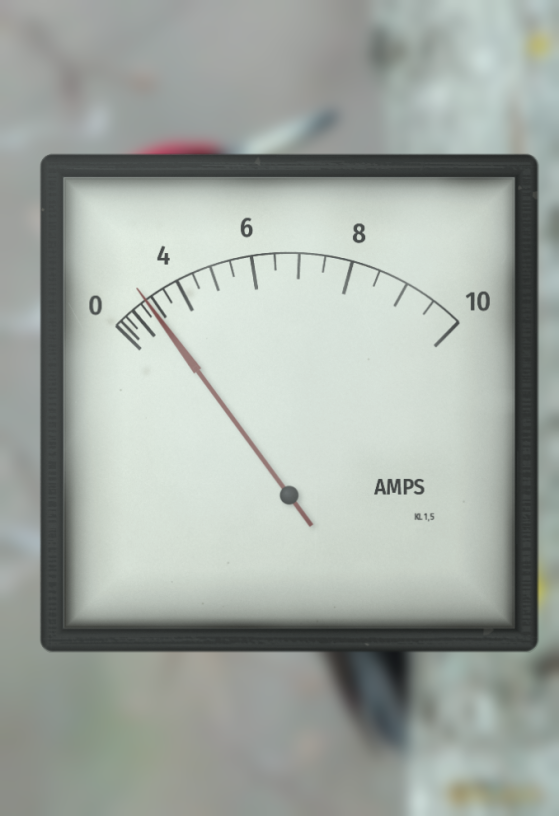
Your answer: 2.75 A
